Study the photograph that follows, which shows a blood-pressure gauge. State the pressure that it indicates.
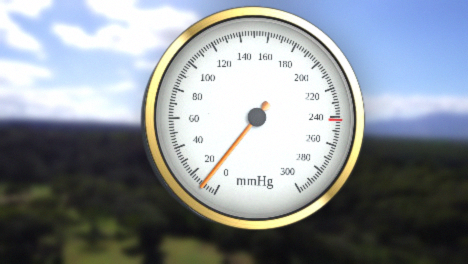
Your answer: 10 mmHg
